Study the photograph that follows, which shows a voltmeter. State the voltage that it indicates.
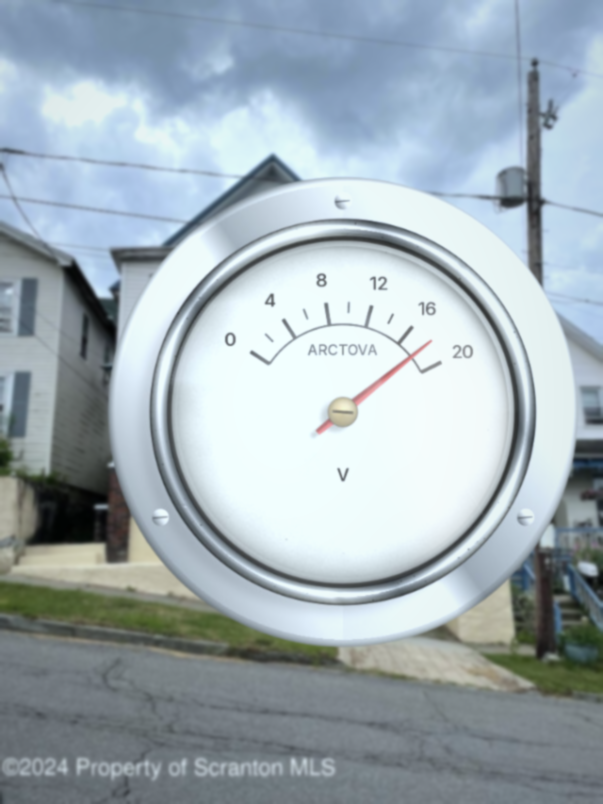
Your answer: 18 V
